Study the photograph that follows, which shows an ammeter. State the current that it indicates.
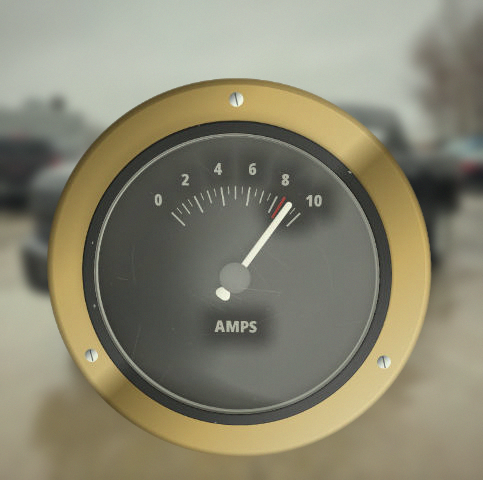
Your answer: 9 A
